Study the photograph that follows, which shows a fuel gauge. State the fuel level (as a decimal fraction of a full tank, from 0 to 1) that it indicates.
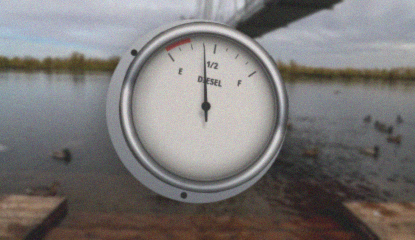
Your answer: 0.375
